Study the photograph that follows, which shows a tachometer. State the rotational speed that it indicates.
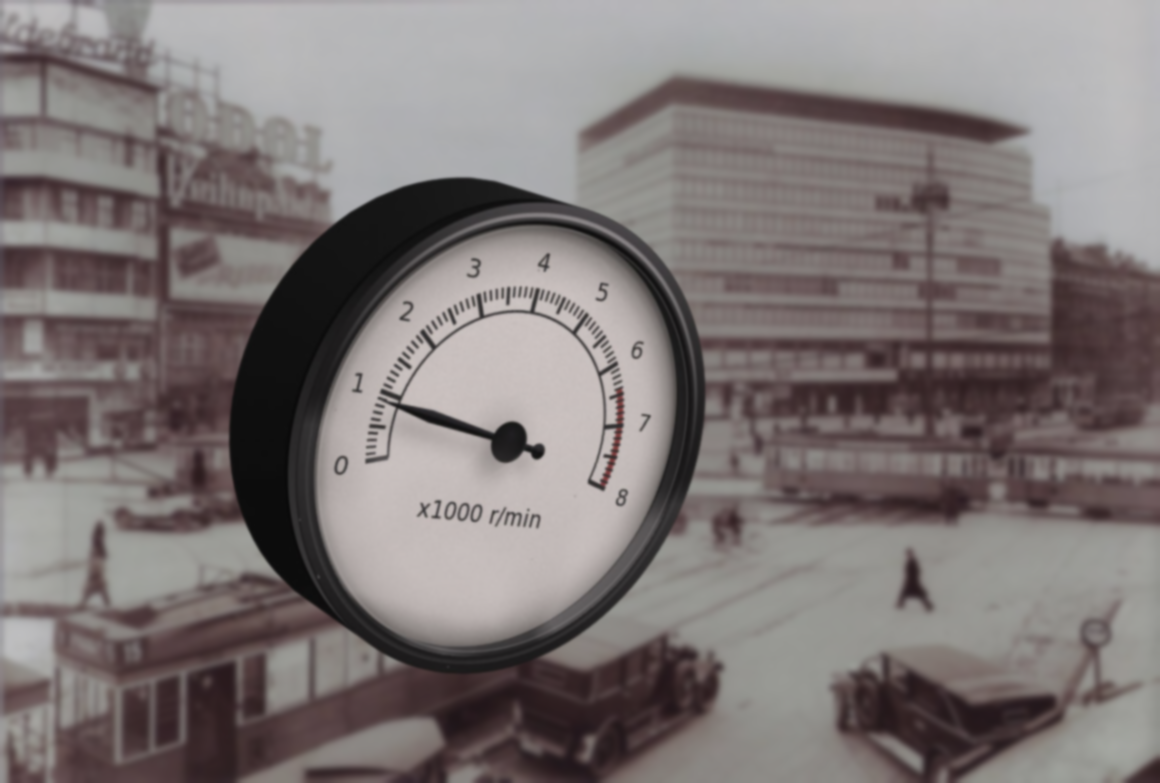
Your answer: 900 rpm
